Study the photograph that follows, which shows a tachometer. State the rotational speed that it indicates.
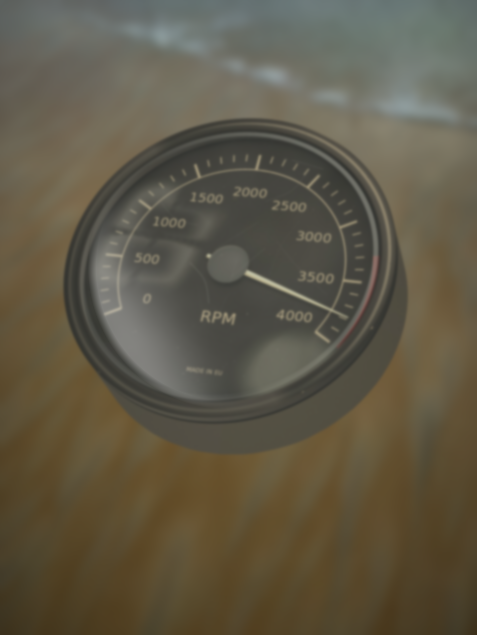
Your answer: 3800 rpm
